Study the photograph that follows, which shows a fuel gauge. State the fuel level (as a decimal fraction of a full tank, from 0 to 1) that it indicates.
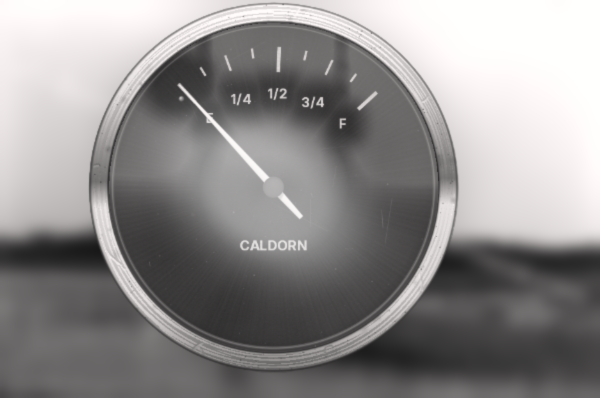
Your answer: 0
